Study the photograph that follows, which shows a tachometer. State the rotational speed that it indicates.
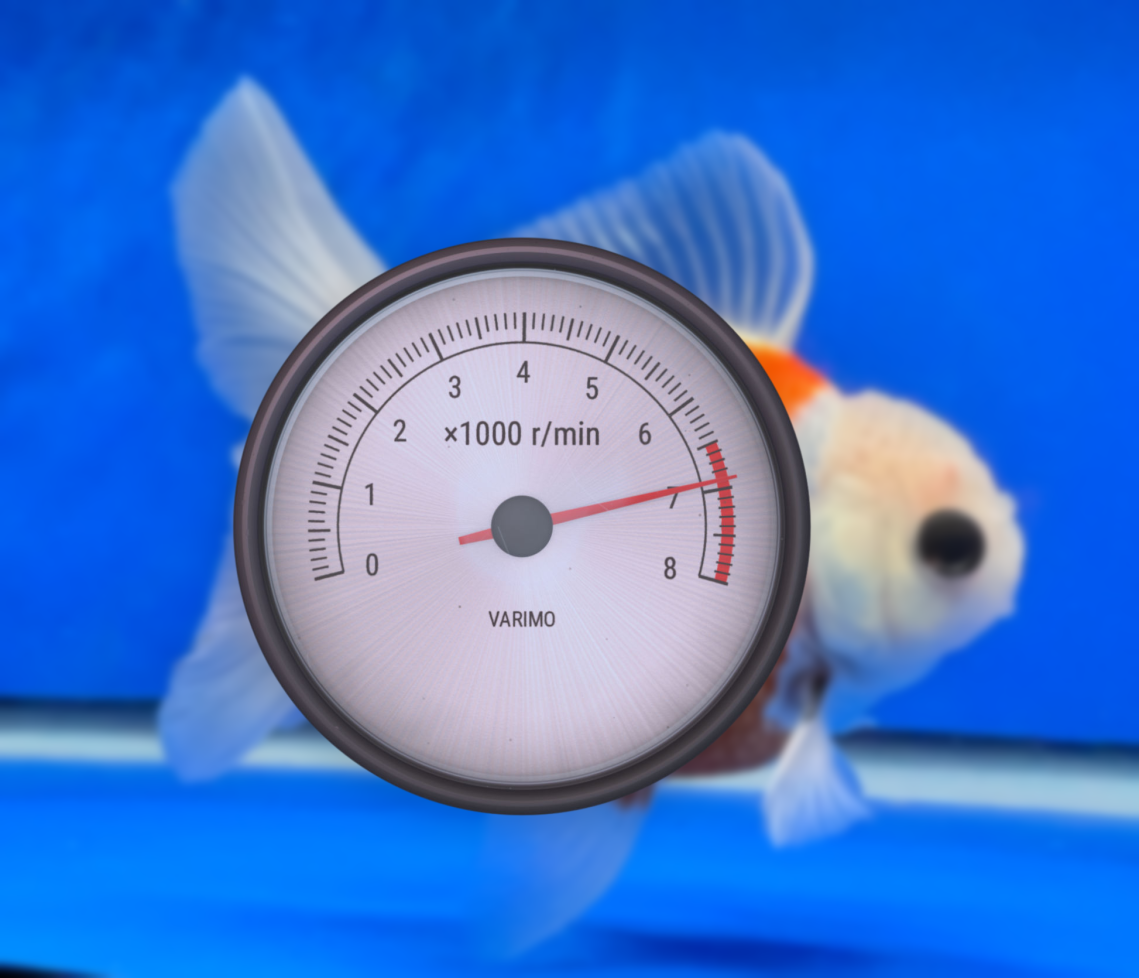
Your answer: 6900 rpm
